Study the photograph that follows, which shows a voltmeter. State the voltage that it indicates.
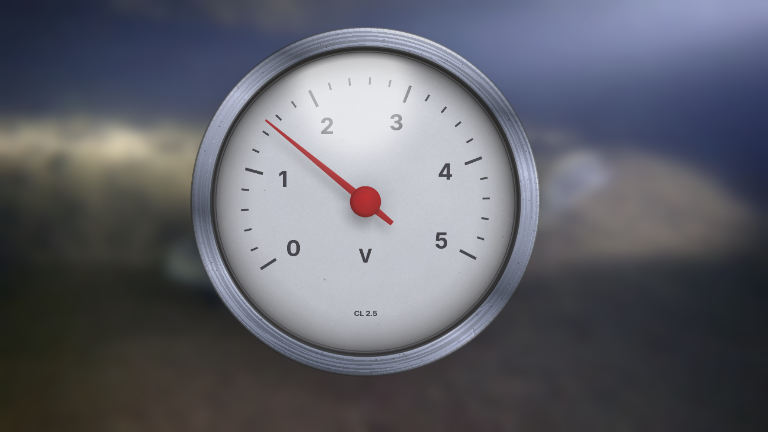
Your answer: 1.5 V
